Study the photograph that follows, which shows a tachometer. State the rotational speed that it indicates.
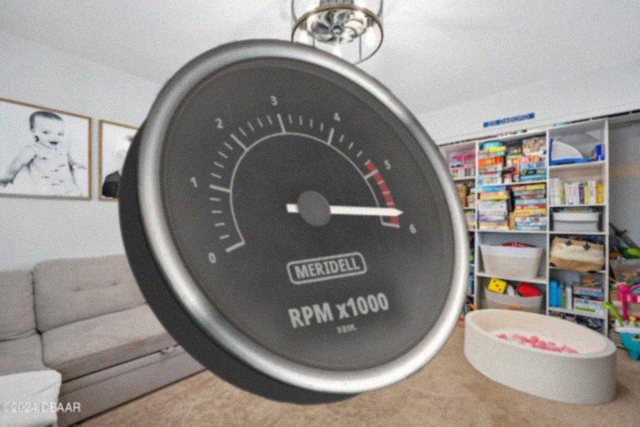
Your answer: 5800 rpm
